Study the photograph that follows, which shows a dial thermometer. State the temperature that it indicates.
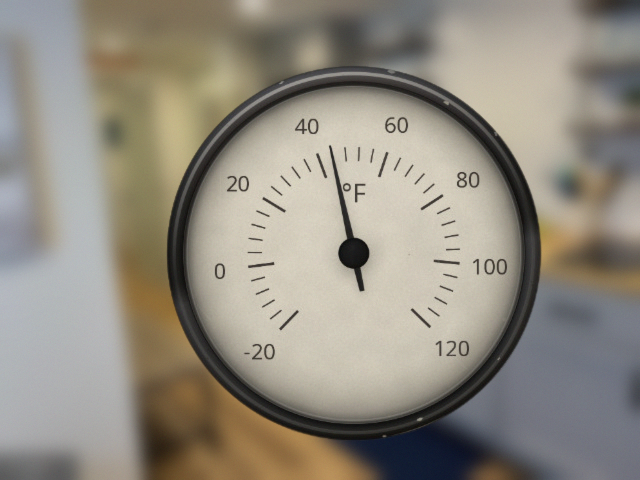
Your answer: 44 °F
